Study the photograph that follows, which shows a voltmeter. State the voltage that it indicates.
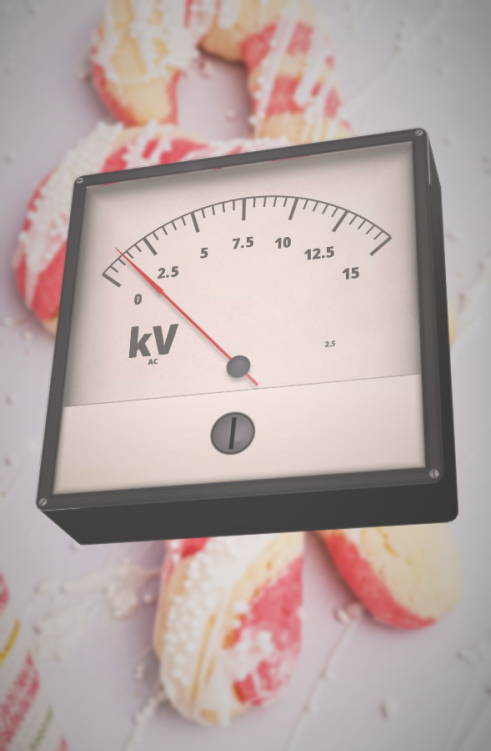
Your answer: 1.25 kV
